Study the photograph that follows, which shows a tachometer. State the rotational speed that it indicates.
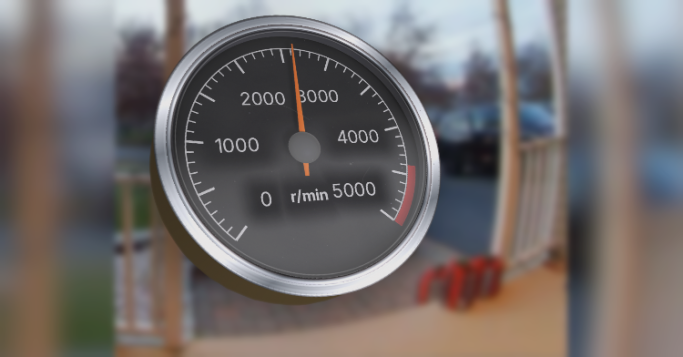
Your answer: 2600 rpm
